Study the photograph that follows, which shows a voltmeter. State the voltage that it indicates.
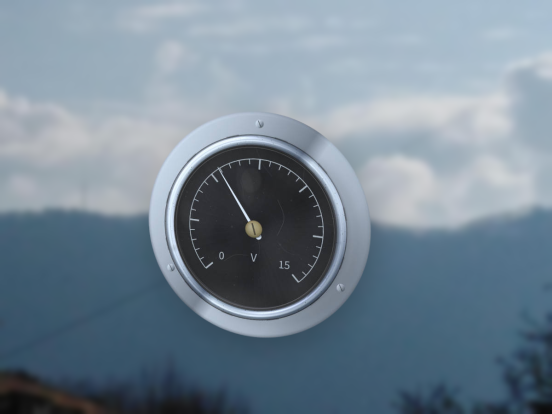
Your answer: 5.5 V
